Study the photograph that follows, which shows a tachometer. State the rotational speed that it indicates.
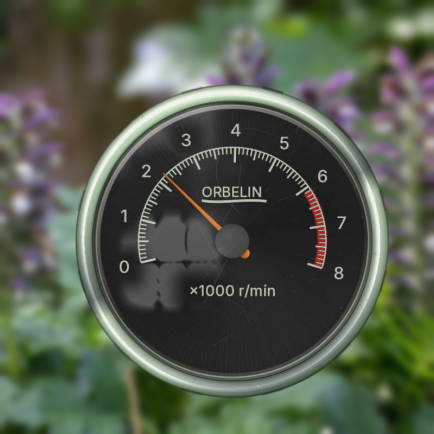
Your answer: 2200 rpm
